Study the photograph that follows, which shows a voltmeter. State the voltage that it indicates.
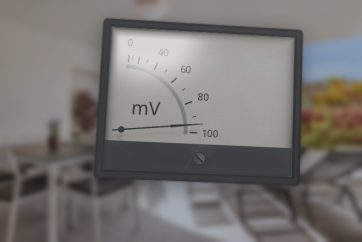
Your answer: 95 mV
